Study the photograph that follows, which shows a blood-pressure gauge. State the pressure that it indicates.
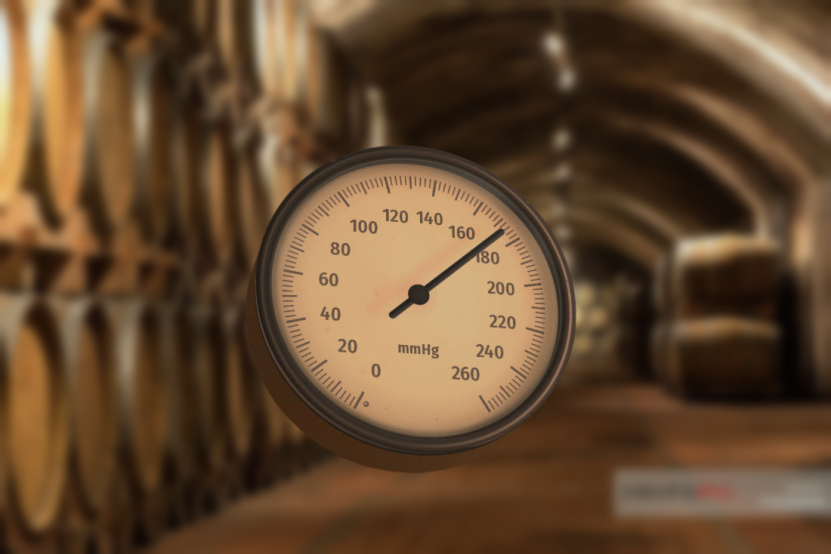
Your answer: 174 mmHg
